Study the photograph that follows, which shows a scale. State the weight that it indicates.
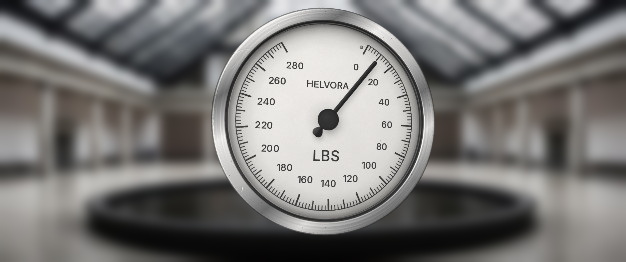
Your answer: 10 lb
